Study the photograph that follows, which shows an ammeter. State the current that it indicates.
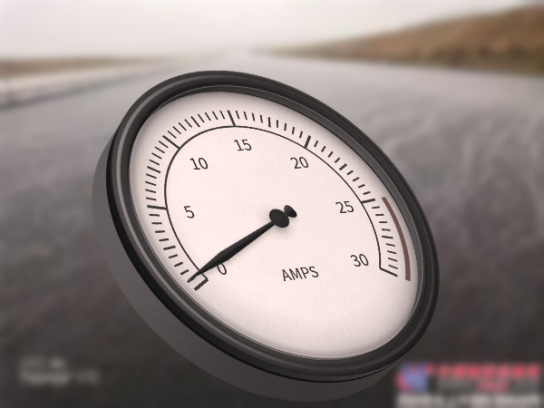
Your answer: 0.5 A
